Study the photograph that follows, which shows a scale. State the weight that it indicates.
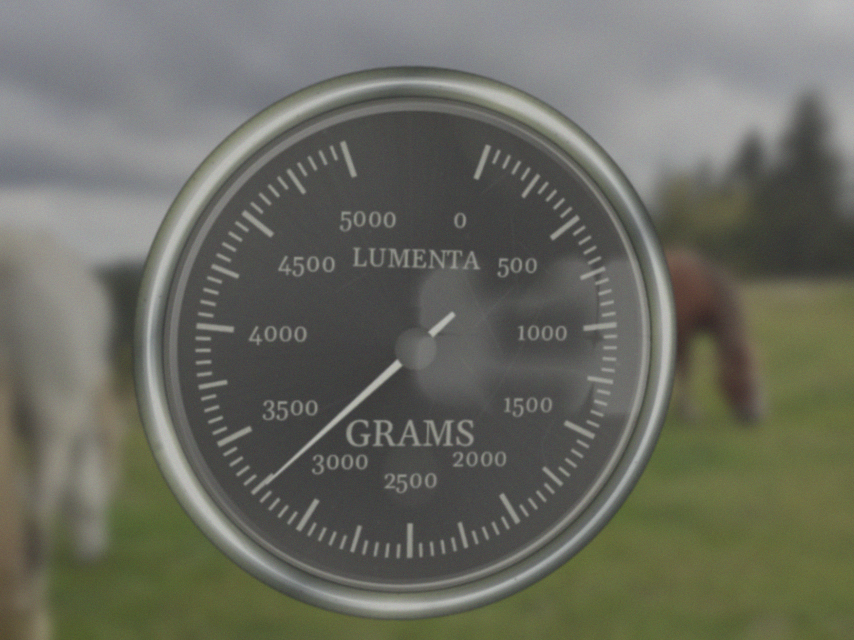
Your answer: 3250 g
